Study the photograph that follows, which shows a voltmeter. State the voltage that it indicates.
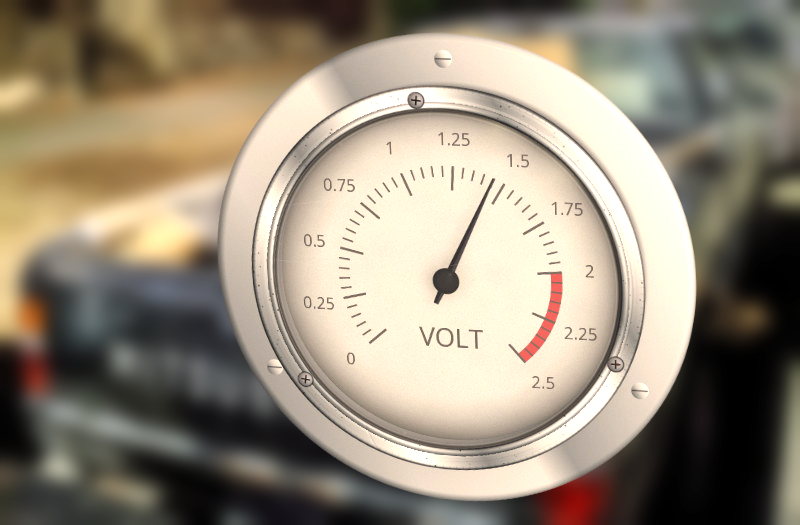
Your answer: 1.45 V
